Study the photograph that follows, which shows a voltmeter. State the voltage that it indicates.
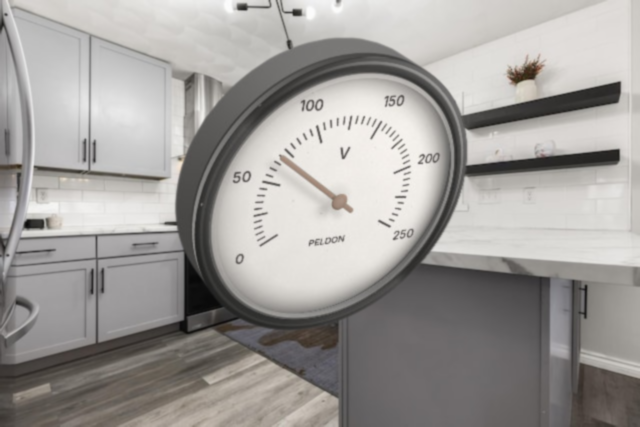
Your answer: 70 V
